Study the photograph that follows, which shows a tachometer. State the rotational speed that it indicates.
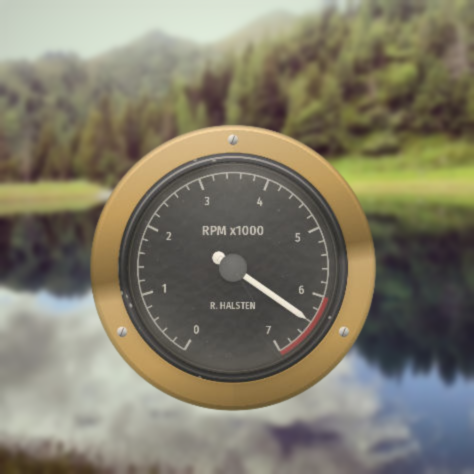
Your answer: 6400 rpm
